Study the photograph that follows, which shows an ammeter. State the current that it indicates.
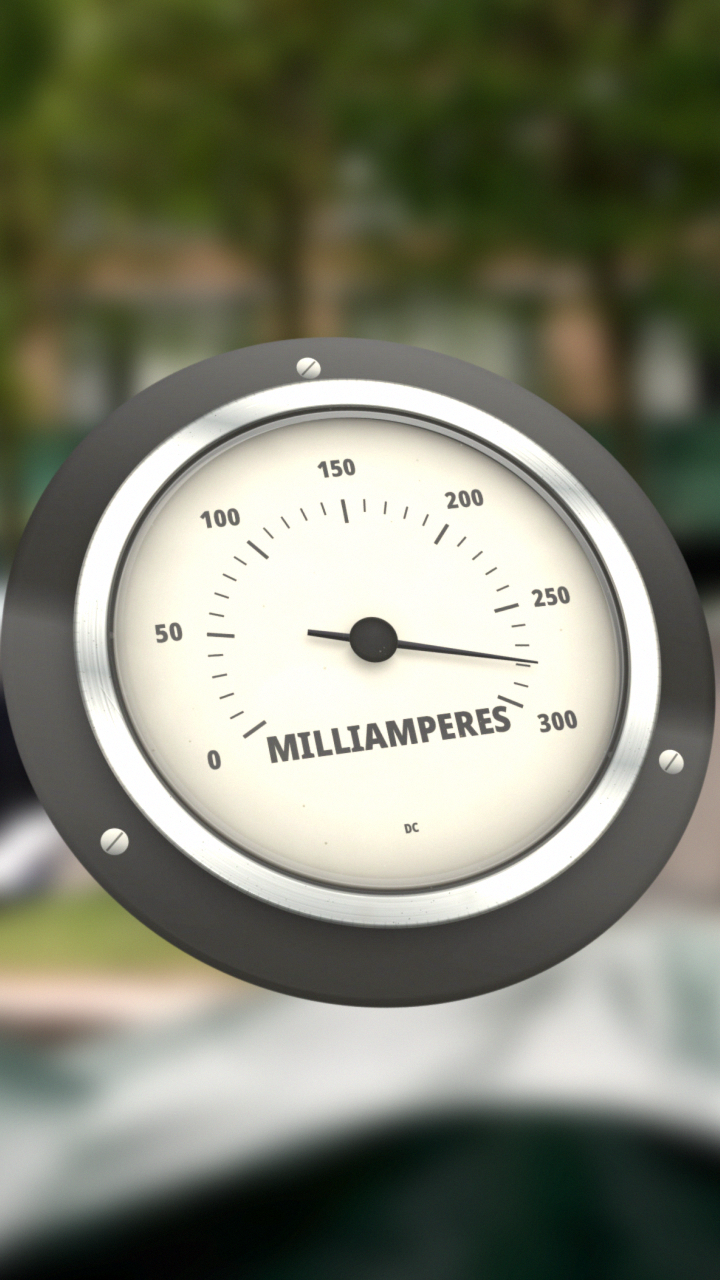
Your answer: 280 mA
